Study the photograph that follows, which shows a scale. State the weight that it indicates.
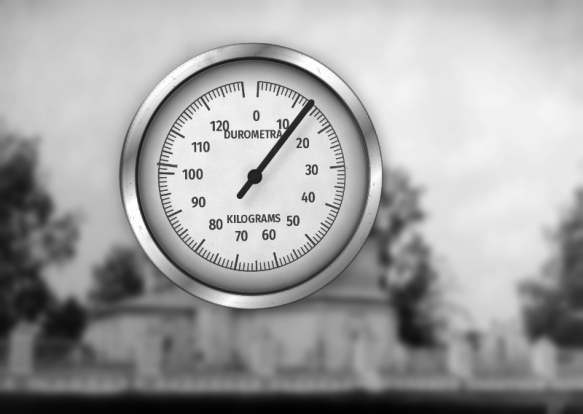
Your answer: 13 kg
